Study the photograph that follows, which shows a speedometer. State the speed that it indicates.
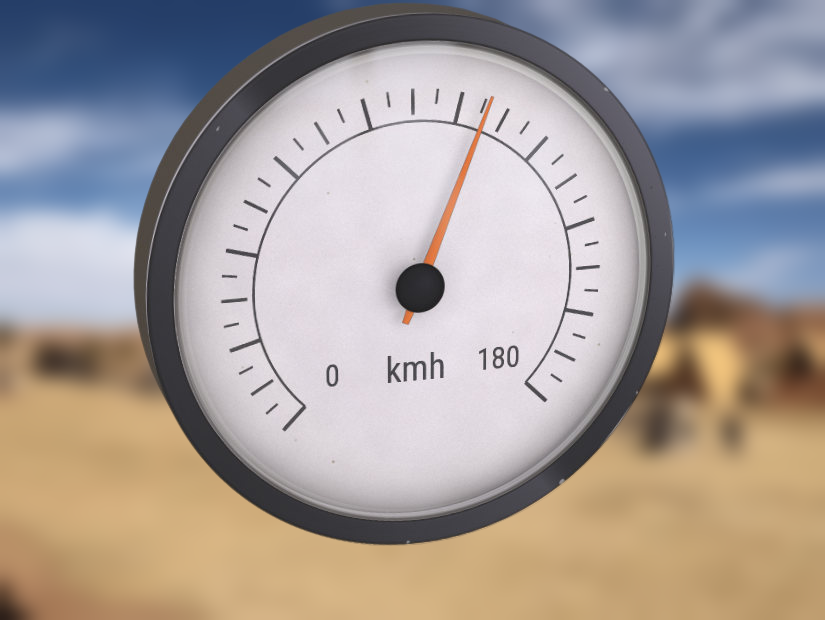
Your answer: 105 km/h
